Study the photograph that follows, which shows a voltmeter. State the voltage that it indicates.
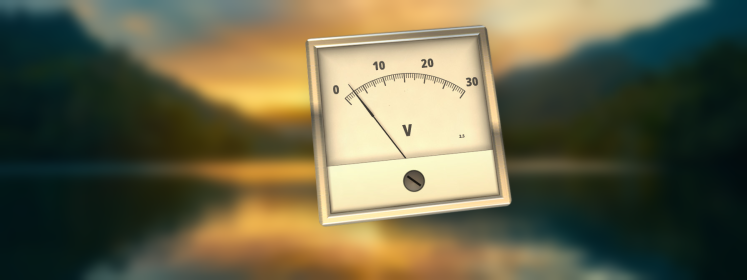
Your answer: 2.5 V
